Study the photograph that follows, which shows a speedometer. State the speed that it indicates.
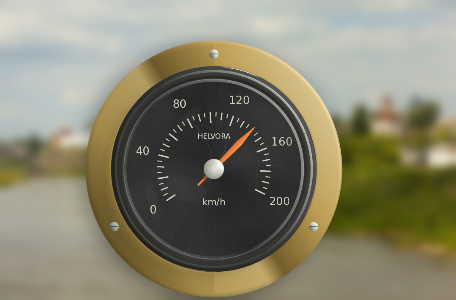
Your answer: 140 km/h
